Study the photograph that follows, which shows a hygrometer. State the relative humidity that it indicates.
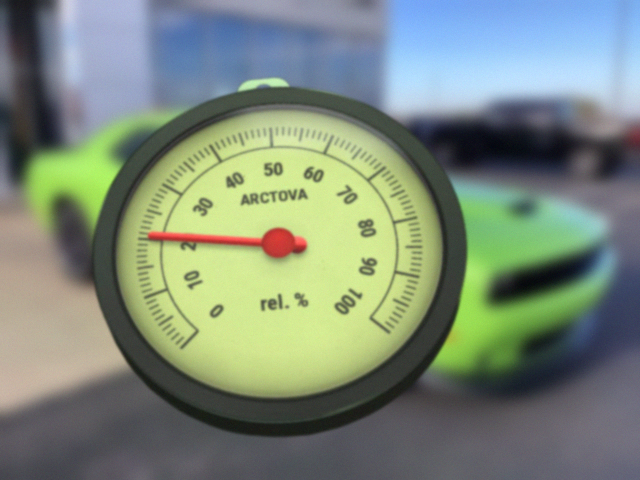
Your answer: 20 %
